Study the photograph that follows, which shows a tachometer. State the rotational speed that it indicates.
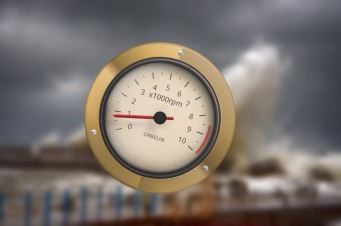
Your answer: 750 rpm
